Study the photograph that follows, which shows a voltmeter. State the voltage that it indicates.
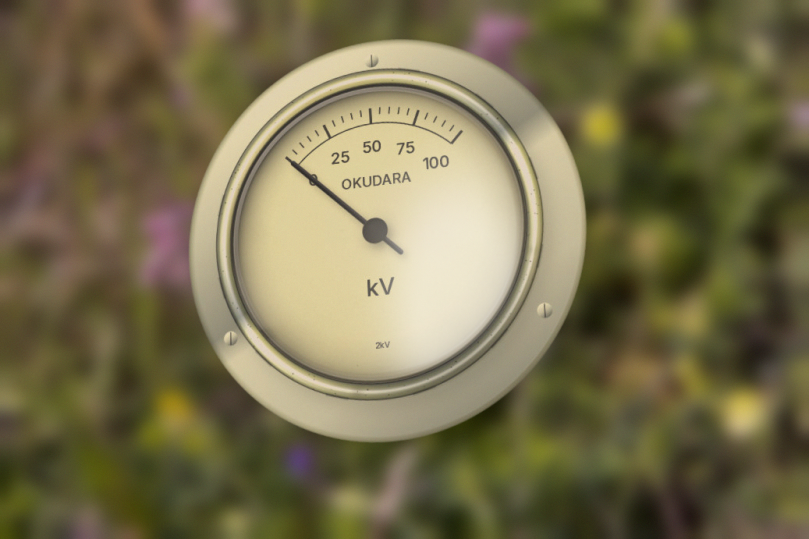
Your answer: 0 kV
